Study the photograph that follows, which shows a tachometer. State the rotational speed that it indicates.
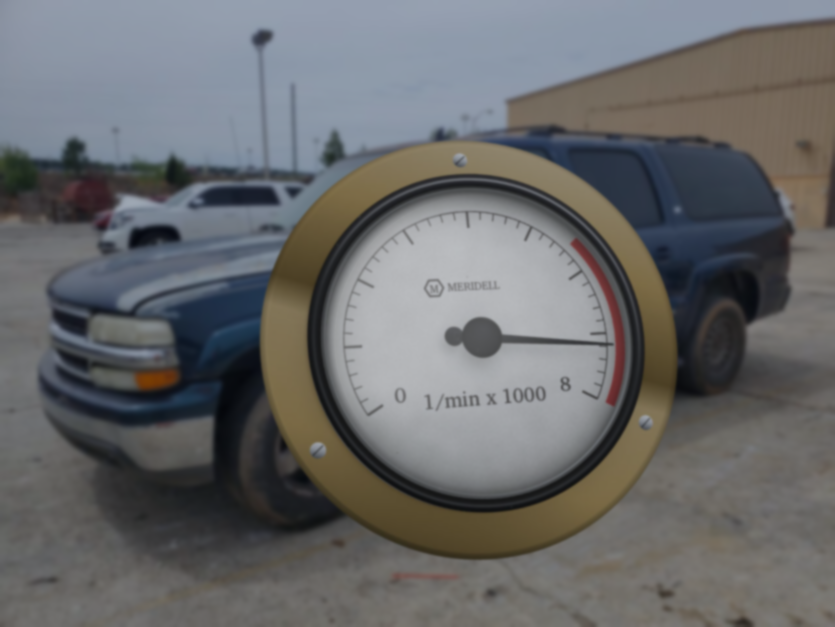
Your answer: 7200 rpm
